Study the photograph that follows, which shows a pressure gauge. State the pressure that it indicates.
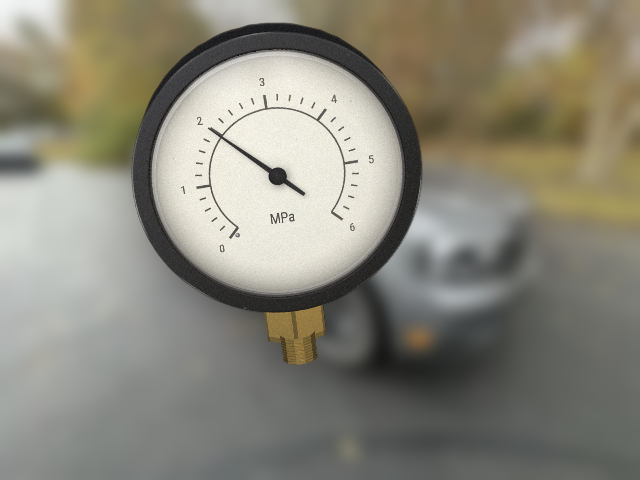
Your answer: 2 MPa
